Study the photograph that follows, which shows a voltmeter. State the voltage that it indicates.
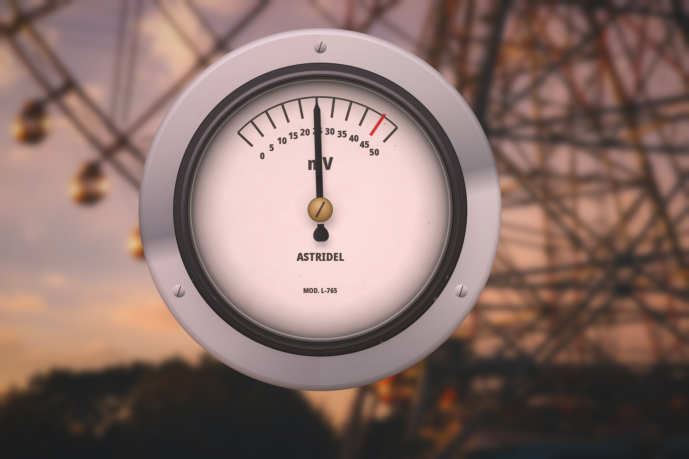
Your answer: 25 mV
